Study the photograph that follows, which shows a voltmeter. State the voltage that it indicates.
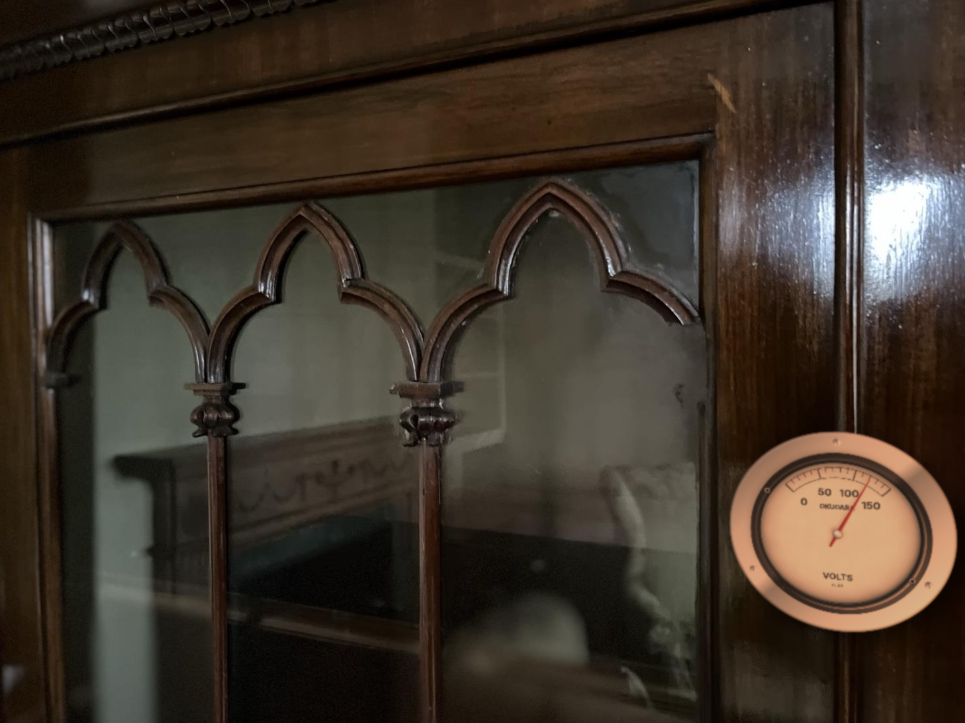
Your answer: 120 V
